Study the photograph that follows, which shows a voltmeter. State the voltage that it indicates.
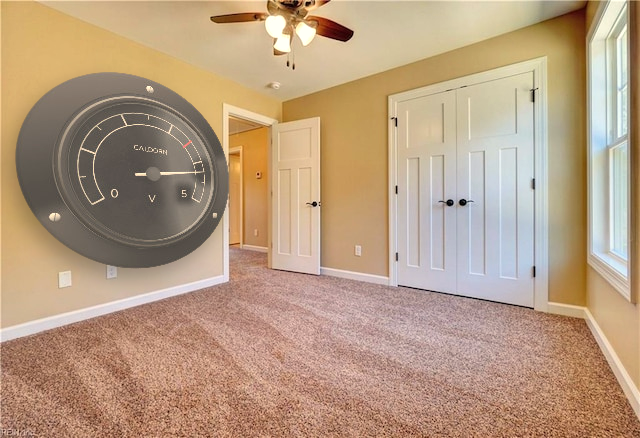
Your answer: 4.25 V
